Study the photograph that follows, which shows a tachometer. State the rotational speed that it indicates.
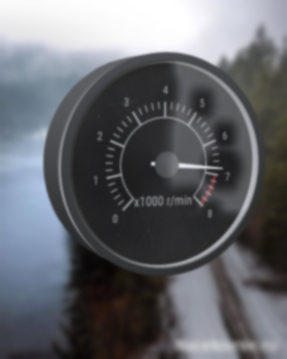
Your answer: 6800 rpm
